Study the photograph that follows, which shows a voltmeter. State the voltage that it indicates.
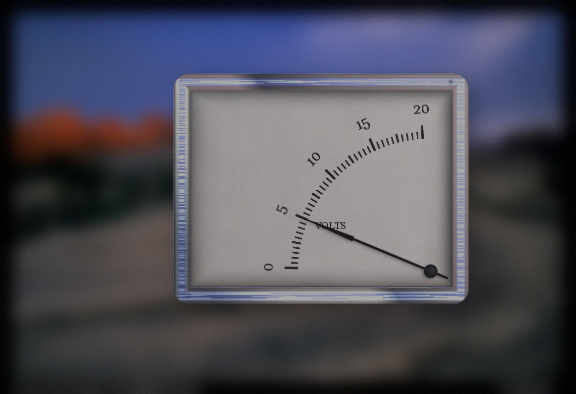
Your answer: 5 V
